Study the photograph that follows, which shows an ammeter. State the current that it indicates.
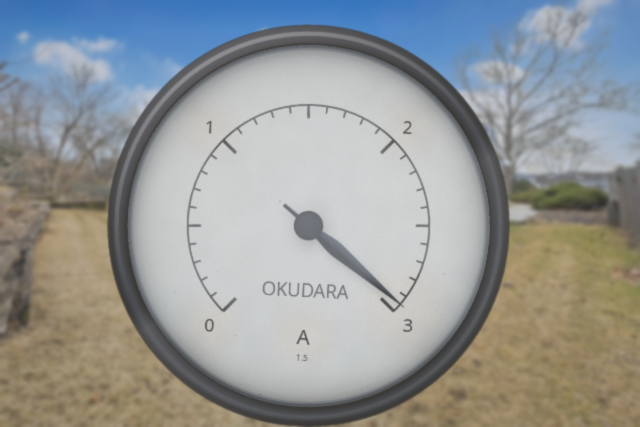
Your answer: 2.95 A
